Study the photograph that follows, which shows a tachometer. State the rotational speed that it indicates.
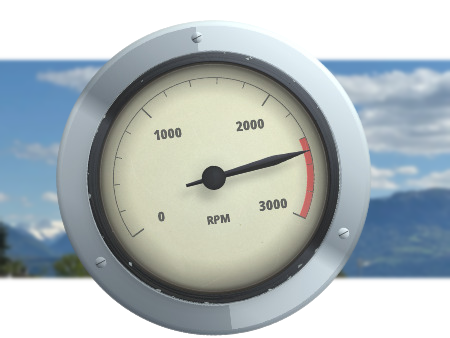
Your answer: 2500 rpm
